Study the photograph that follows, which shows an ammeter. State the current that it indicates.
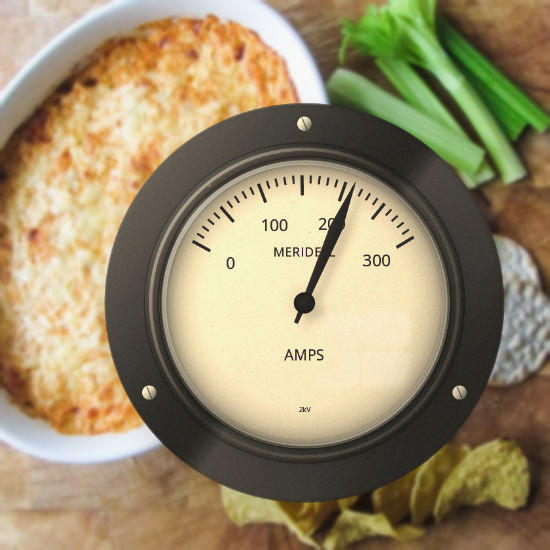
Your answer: 210 A
